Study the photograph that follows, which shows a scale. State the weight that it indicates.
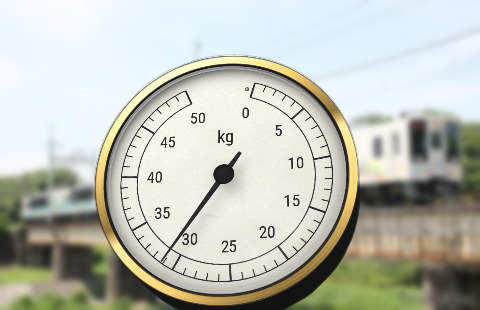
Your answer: 31 kg
